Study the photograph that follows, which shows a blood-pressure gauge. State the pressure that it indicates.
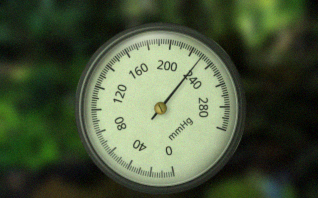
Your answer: 230 mmHg
